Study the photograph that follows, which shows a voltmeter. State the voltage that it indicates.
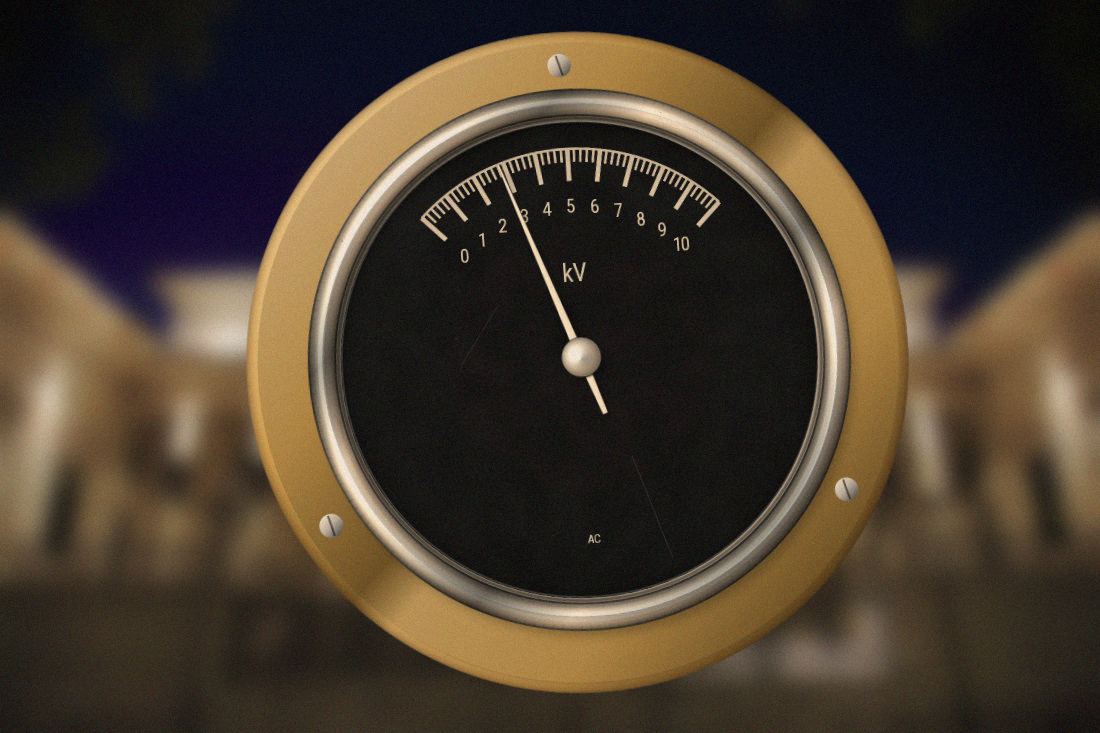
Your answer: 2.8 kV
